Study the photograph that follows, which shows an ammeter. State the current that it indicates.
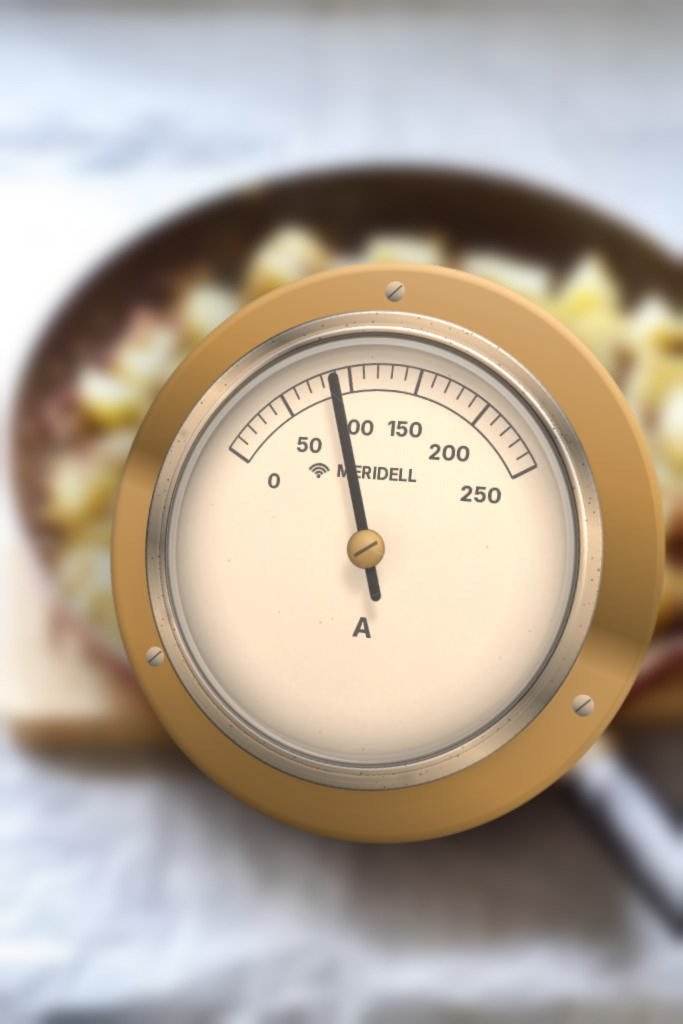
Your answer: 90 A
